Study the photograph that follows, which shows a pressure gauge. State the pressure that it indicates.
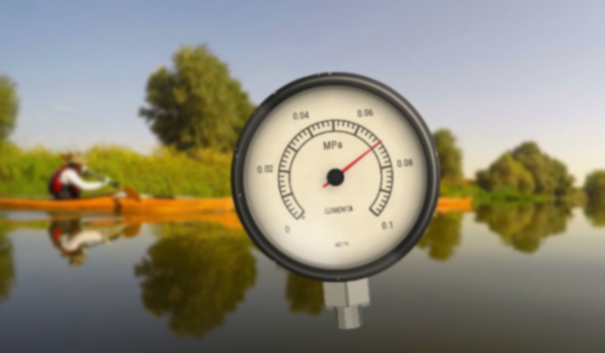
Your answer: 0.07 MPa
